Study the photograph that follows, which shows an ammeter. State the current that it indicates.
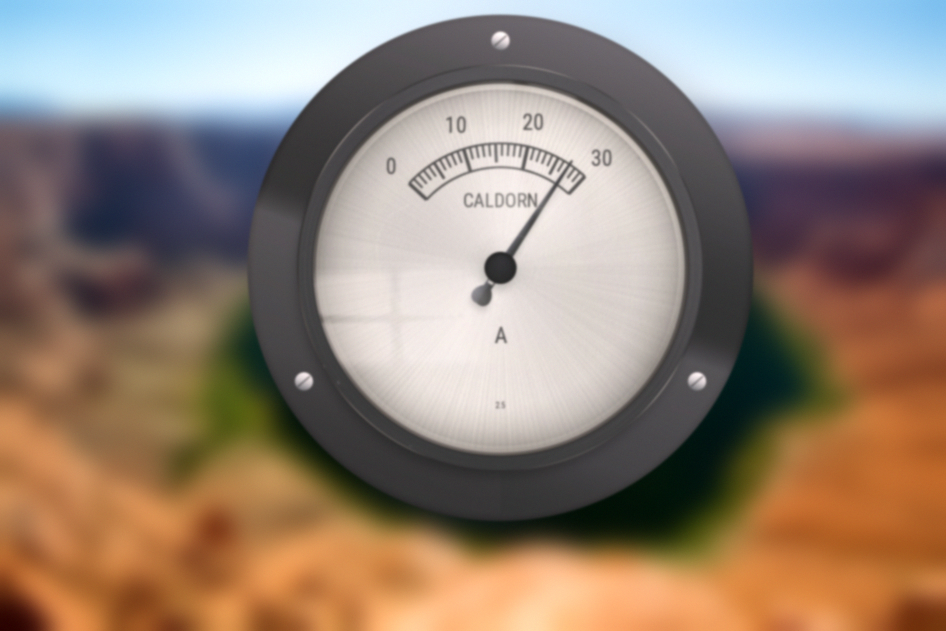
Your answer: 27 A
